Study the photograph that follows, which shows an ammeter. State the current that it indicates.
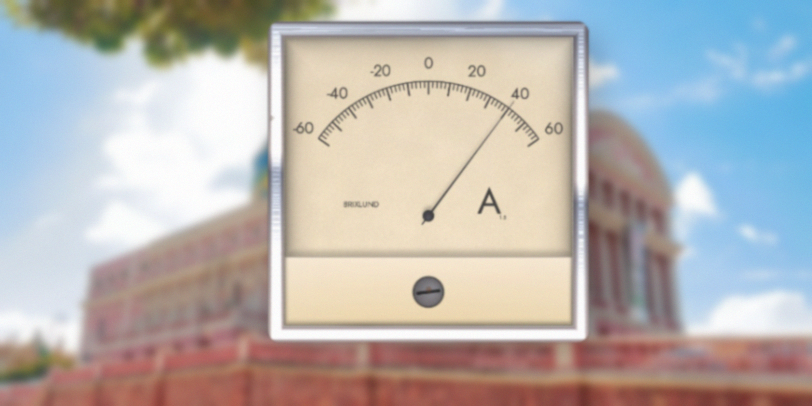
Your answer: 40 A
